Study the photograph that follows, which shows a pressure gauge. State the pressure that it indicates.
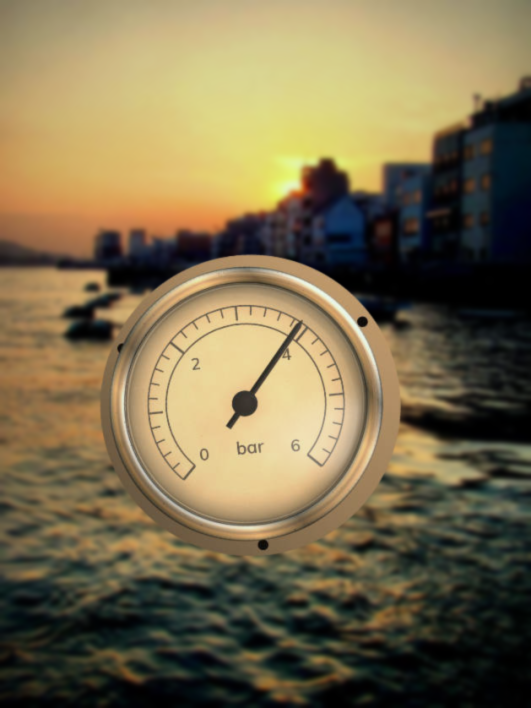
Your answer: 3.9 bar
